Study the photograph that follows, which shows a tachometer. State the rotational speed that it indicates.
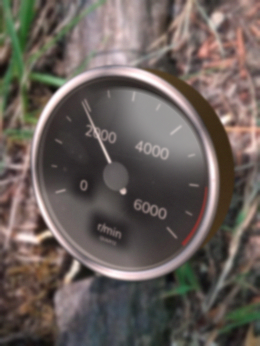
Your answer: 2000 rpm
